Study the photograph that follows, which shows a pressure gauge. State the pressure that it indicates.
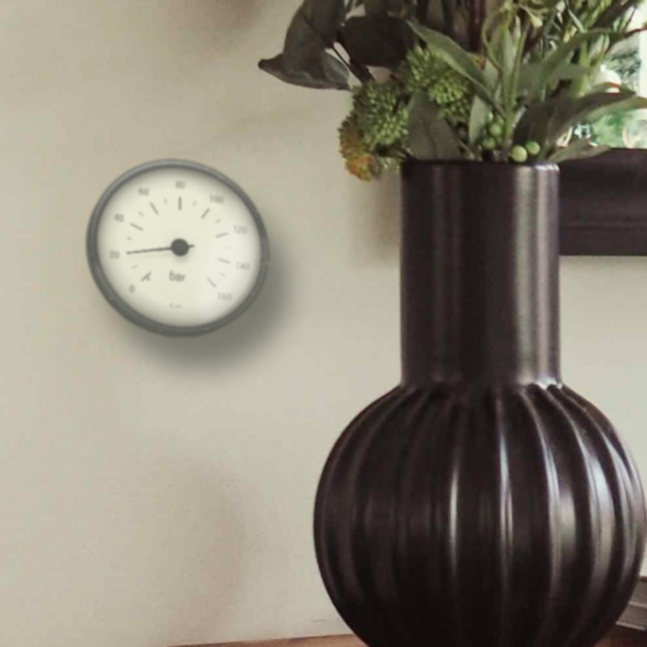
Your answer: 20 bar
